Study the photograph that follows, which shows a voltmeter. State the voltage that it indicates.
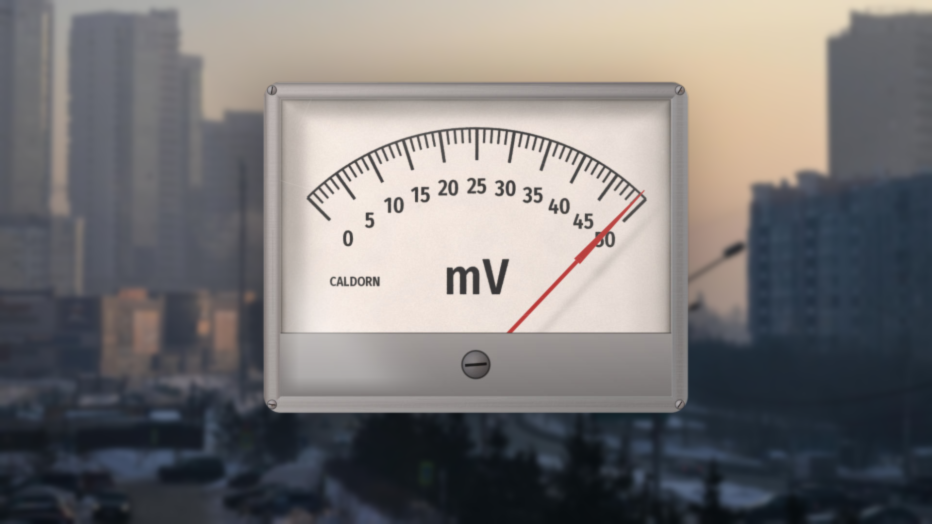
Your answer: 49 mV
